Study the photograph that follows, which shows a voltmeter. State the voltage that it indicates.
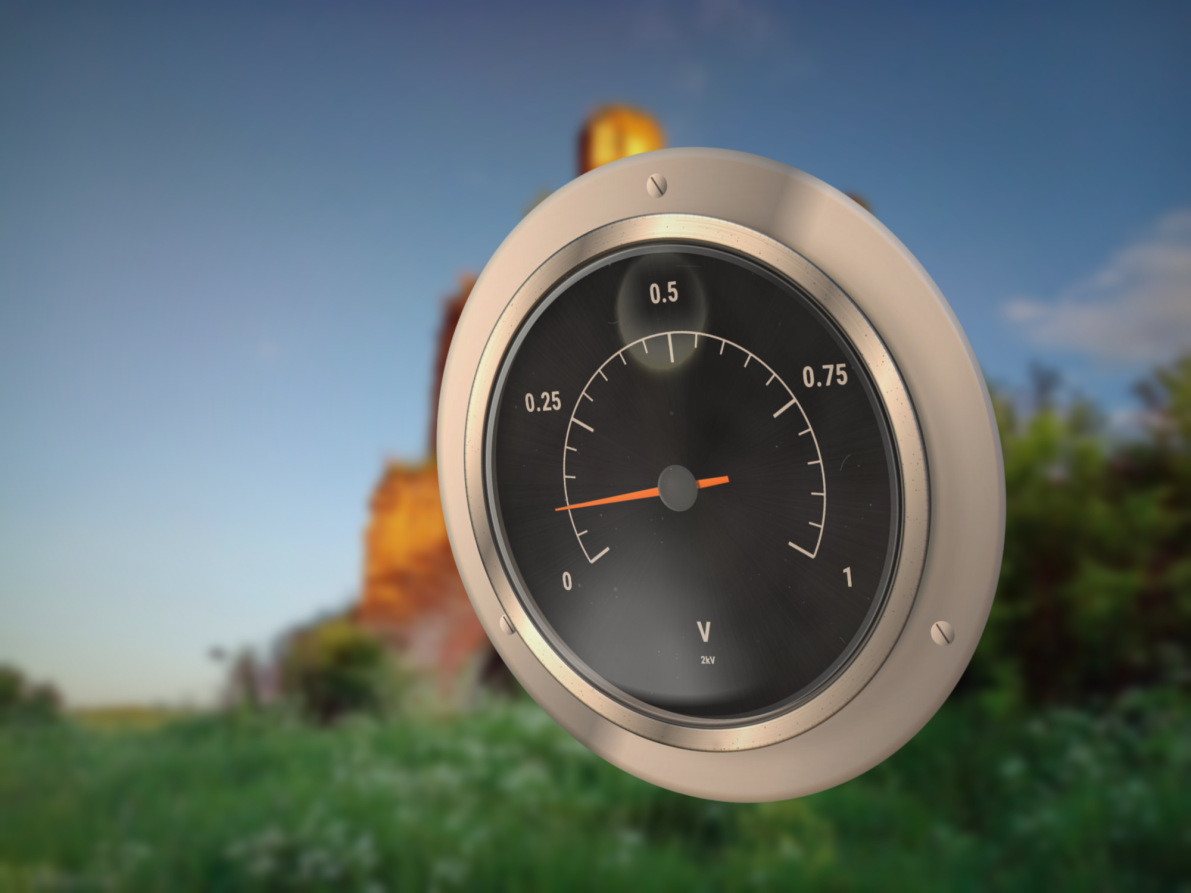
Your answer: 0.1 V
